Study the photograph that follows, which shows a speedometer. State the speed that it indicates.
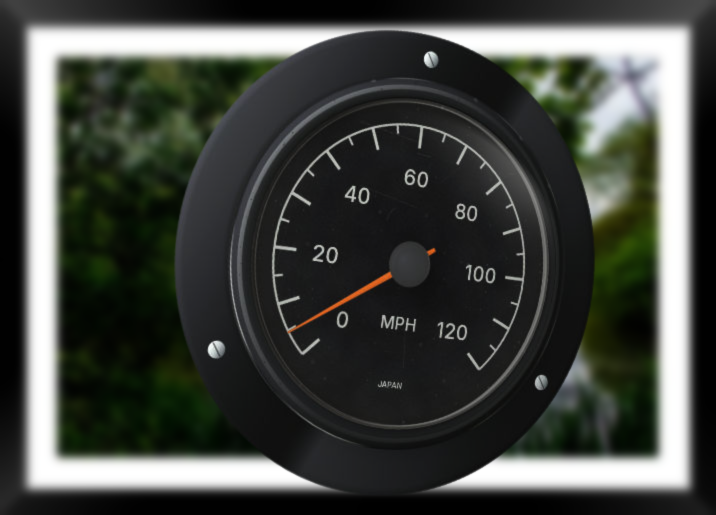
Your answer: 5 mph
